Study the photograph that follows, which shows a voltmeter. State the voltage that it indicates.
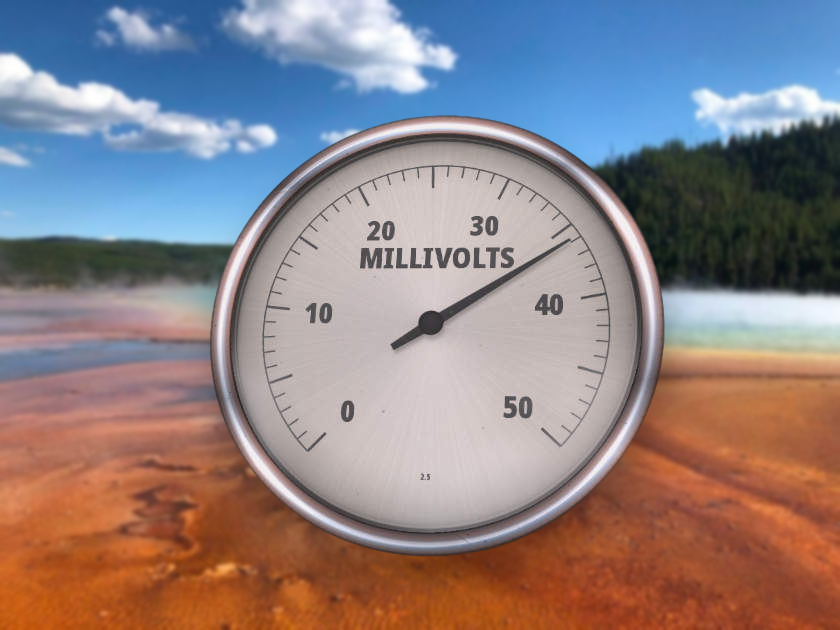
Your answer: 36 mV
